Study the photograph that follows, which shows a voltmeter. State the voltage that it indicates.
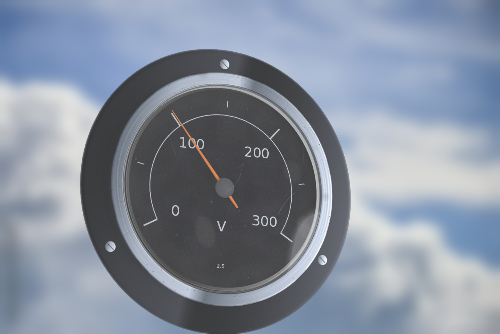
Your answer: 100 V
